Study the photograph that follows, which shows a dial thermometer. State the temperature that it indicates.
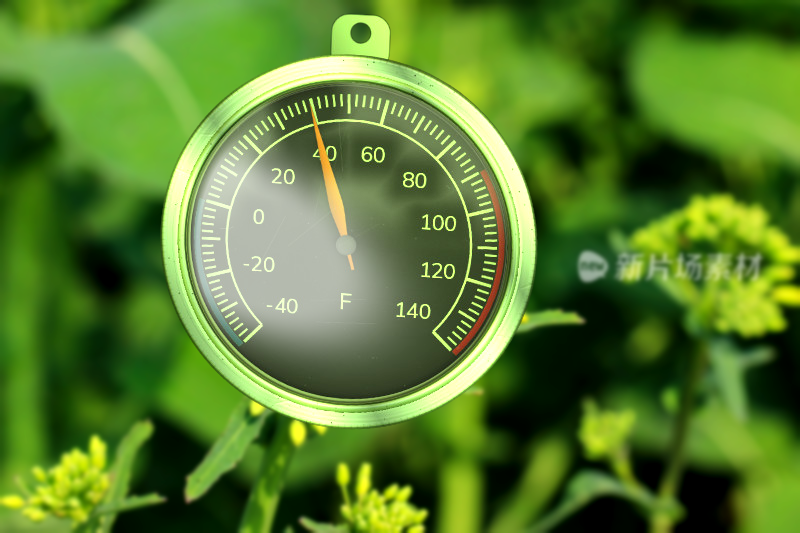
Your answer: 40 °F
